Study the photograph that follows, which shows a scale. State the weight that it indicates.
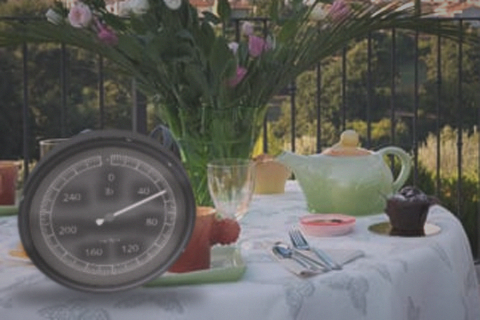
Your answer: 50 lb
